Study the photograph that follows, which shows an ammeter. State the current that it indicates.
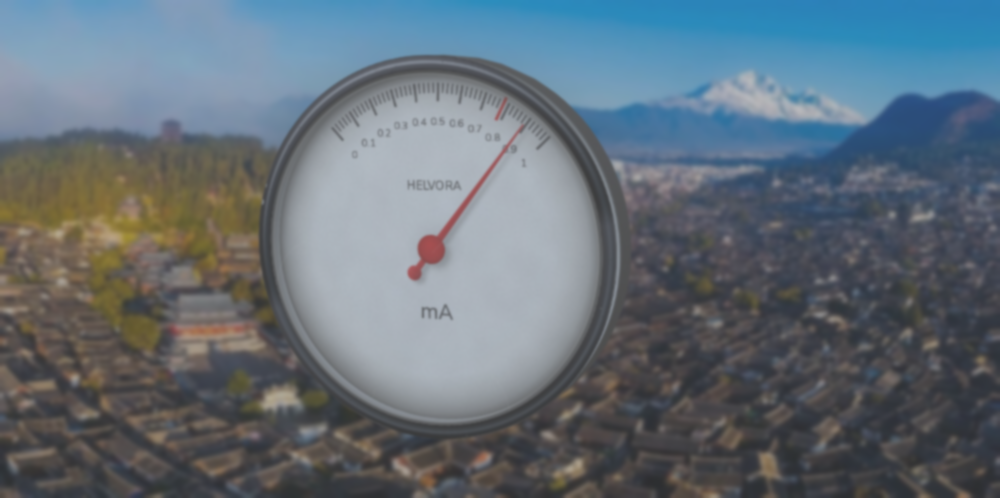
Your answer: 0.9 mA
